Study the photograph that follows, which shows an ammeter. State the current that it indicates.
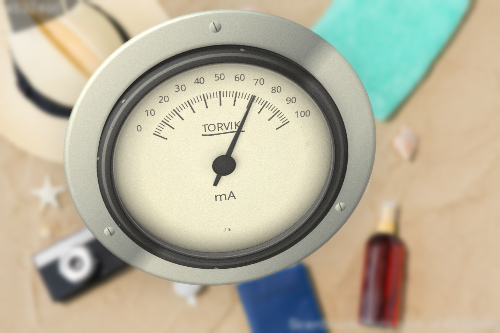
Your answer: 70 mA
